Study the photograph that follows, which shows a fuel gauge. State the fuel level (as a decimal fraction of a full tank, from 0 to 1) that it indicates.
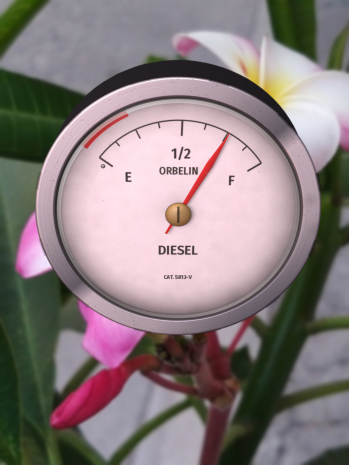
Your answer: 0.75
